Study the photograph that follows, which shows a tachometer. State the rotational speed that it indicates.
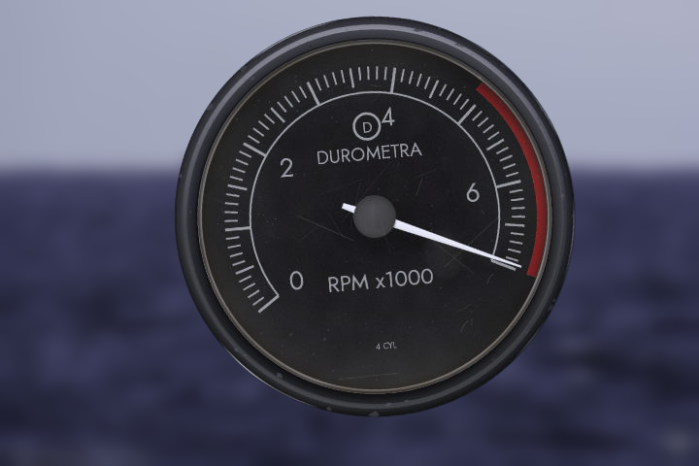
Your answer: 6950 rpm
